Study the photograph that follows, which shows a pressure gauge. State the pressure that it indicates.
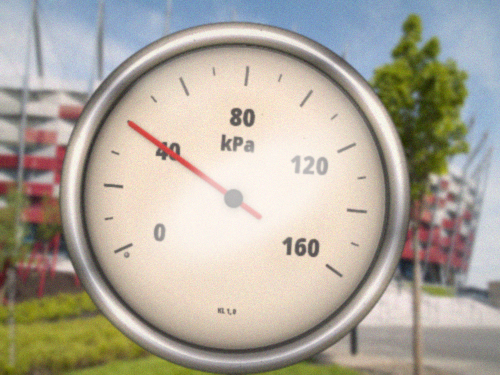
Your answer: 40 kPa
